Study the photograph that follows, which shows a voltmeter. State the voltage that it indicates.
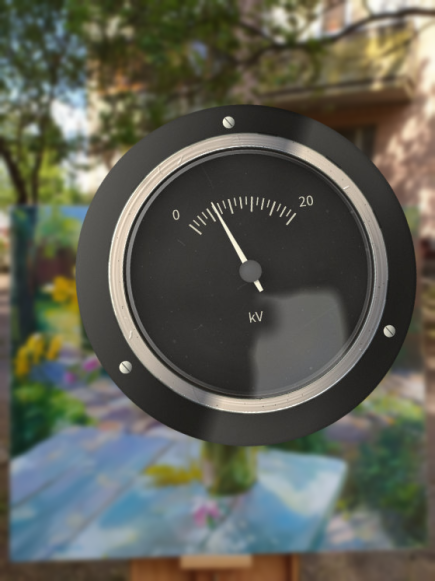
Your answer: 5 kV
